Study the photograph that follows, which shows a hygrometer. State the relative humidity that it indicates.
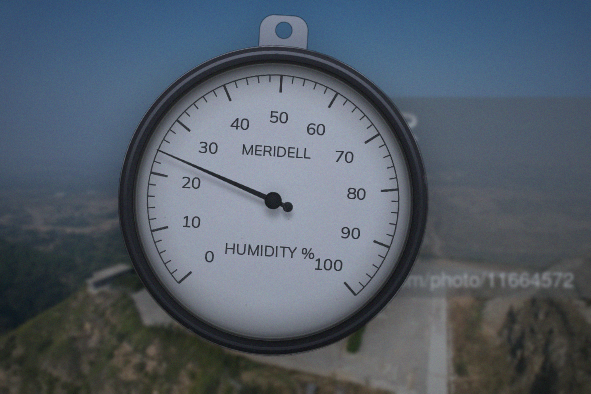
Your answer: 24 %
